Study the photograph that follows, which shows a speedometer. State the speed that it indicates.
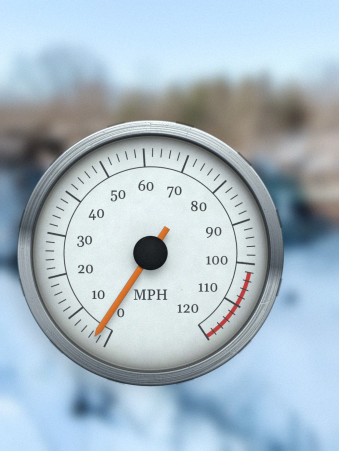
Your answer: 3 mph
